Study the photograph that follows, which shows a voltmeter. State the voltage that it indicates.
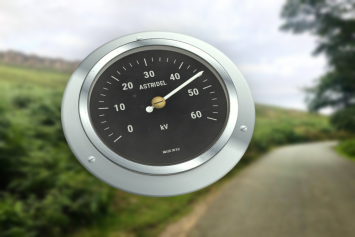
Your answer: 46 kV
